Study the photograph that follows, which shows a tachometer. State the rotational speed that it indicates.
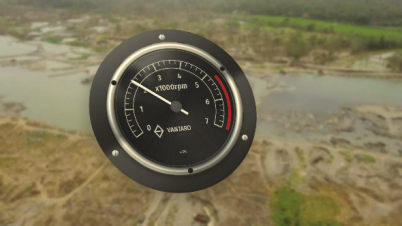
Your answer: 2000 rpm
